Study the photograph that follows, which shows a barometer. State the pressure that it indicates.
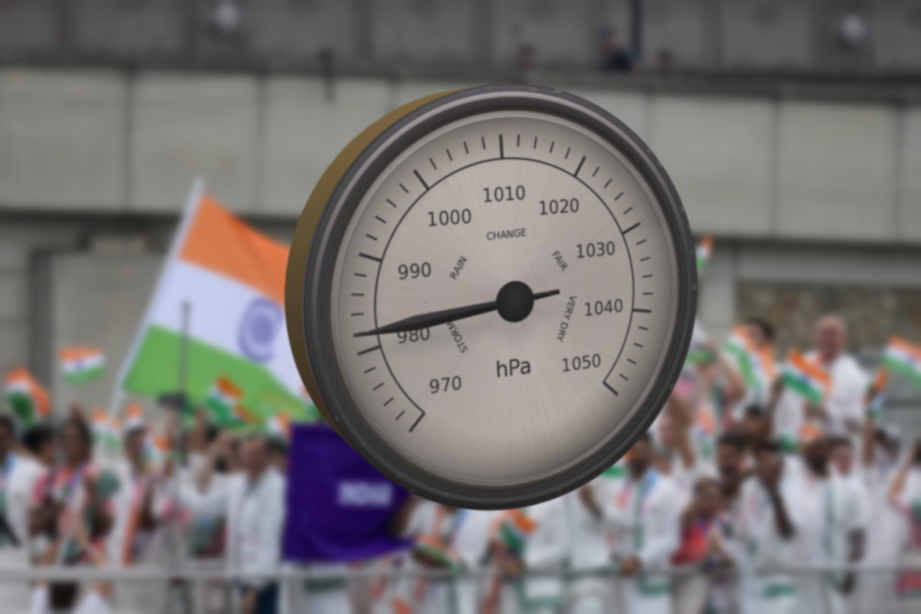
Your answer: 982 hPa
